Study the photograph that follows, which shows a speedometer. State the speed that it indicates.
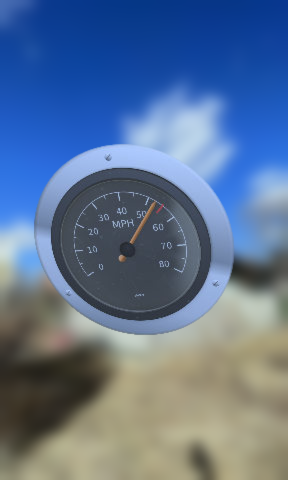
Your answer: 52.5 mph
